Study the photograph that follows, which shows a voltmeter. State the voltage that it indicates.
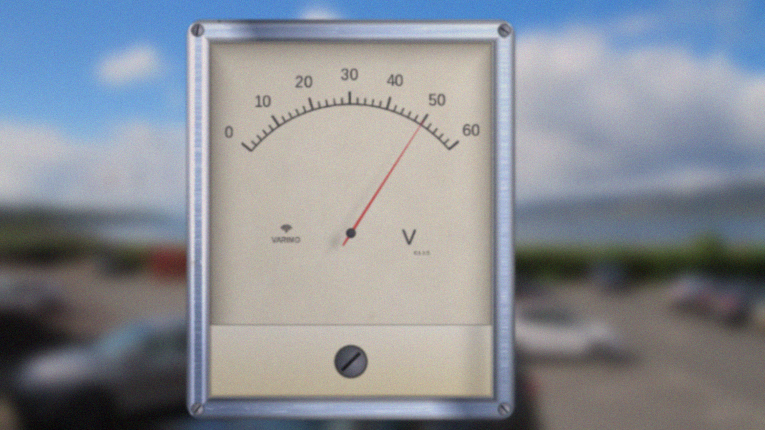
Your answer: 50 V
